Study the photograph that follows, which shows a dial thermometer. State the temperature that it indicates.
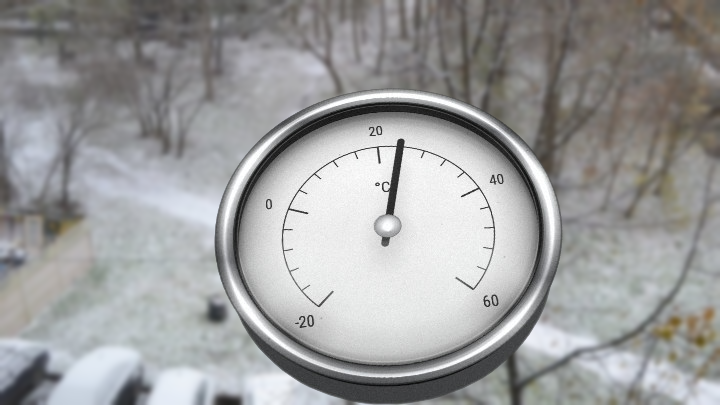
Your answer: 24 °C
